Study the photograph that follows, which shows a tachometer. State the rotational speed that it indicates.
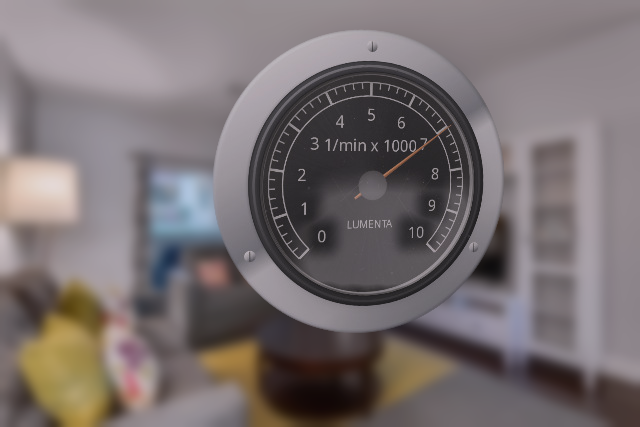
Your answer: 7000 rpm
